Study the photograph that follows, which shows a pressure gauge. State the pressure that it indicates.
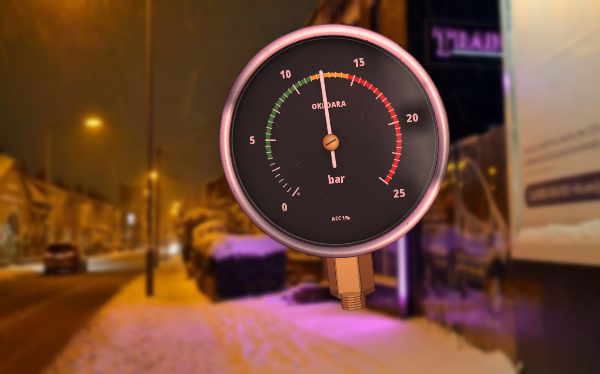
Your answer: 12.5 bar
